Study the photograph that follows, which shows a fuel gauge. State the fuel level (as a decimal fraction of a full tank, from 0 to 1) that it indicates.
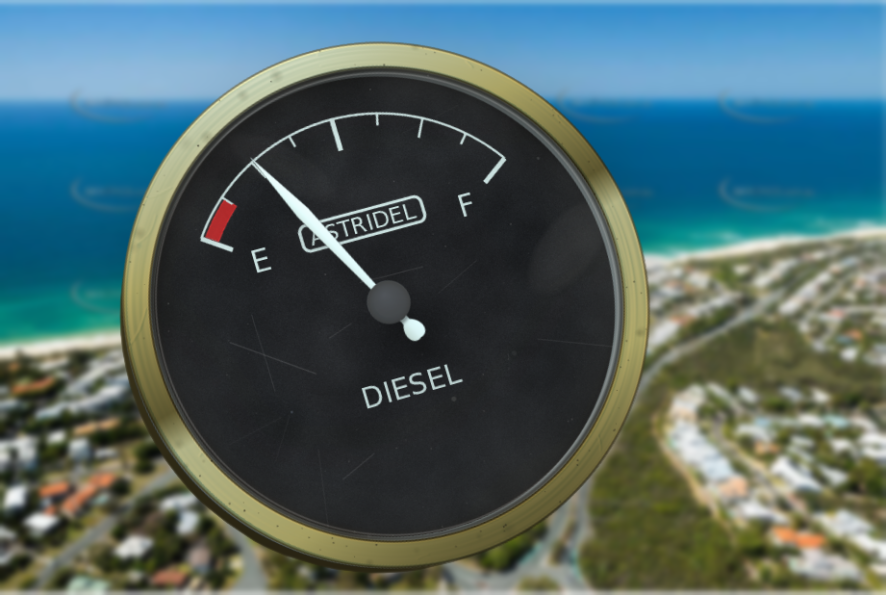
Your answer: 0.25
